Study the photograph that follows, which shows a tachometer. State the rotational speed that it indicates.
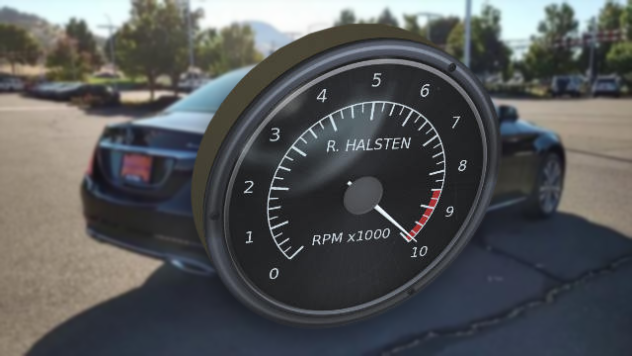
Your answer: 9875 rpm
